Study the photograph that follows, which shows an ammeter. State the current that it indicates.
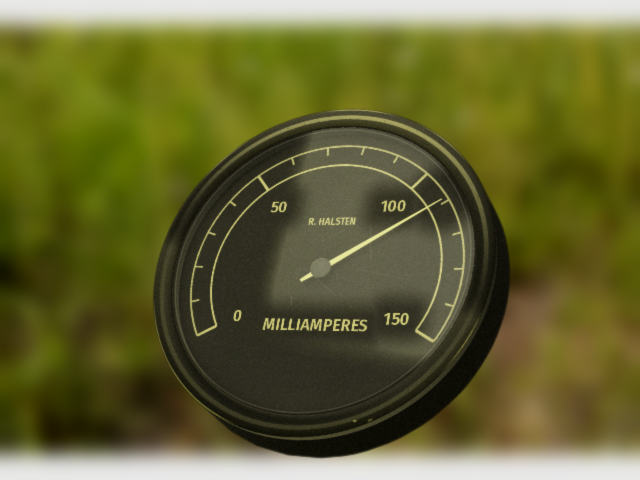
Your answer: 110 mA
